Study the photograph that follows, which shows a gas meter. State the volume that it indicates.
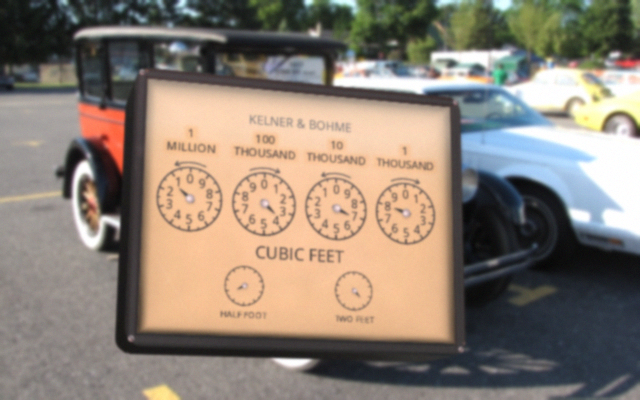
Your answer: 136800 ft³
